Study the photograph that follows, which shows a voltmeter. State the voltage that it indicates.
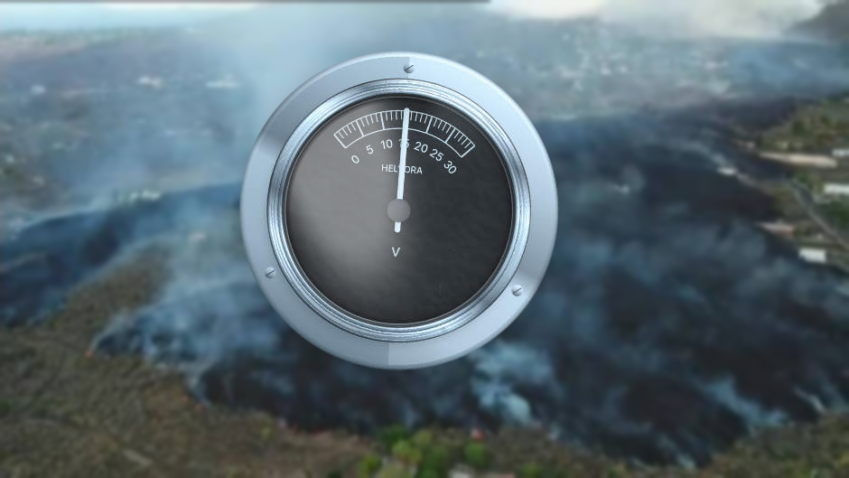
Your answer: 15 V
